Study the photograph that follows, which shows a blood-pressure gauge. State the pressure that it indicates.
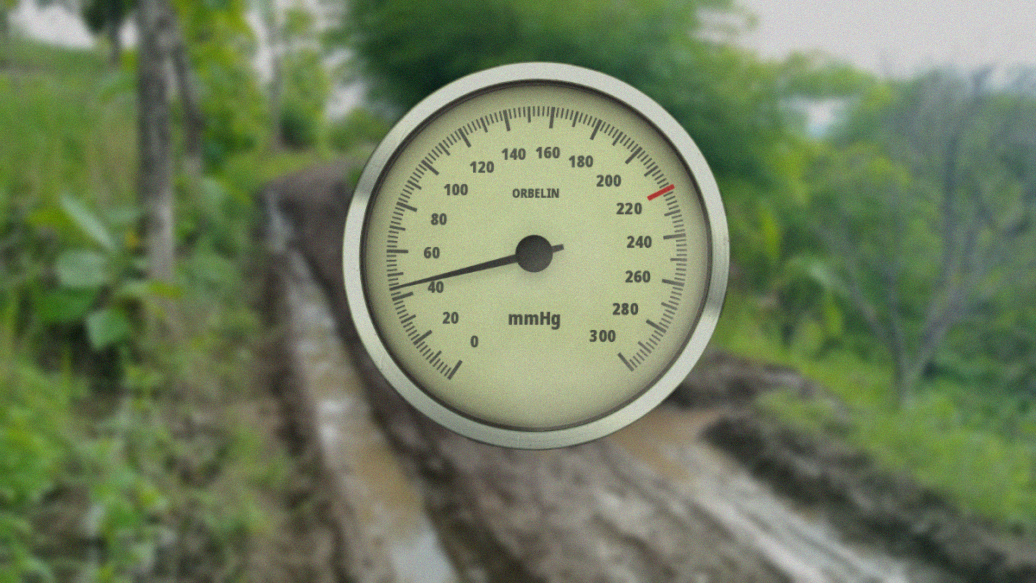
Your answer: 44 mmHg
